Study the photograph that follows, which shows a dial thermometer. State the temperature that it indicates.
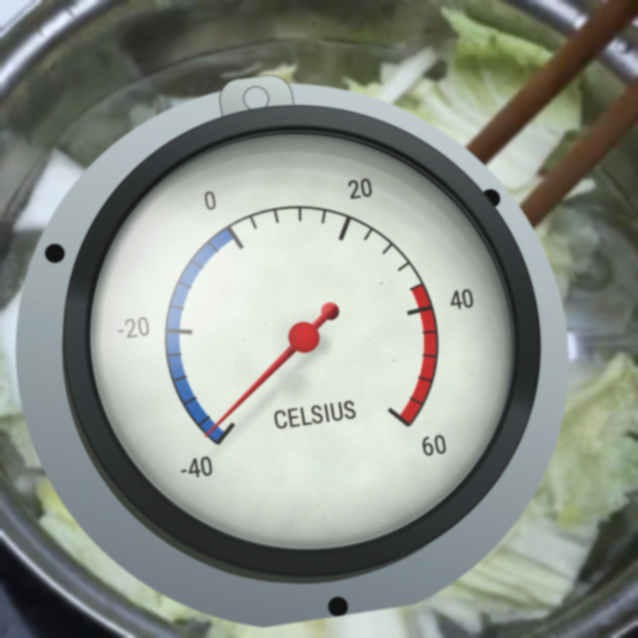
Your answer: -38 °C
